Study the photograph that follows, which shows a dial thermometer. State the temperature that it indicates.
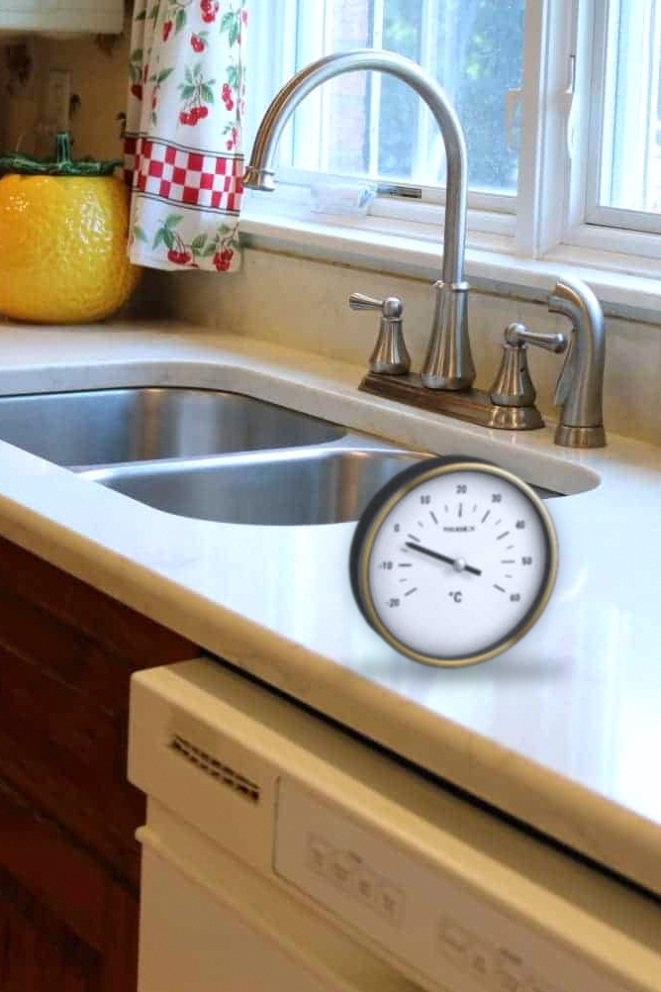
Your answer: -2.5 °C
